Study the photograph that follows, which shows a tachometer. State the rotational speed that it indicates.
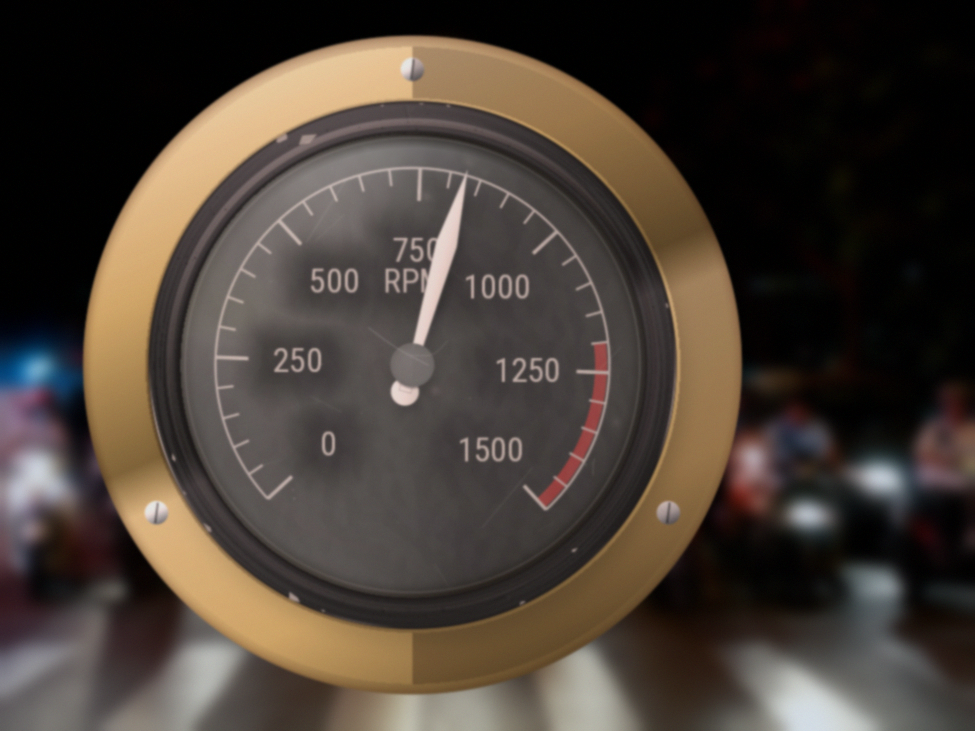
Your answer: 825 rpm
